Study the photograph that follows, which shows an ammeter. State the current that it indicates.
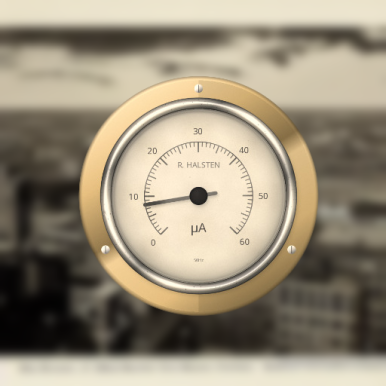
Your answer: 8 µA
